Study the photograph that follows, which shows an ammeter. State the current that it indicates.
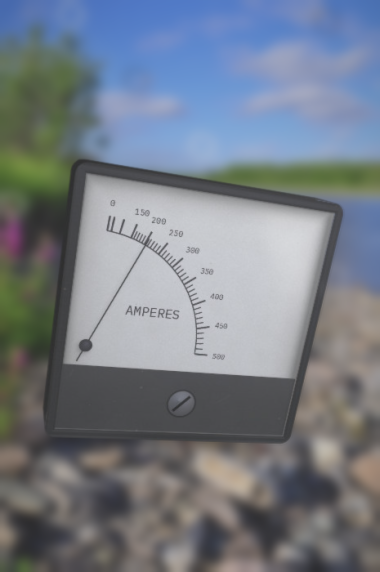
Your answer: 200 A
